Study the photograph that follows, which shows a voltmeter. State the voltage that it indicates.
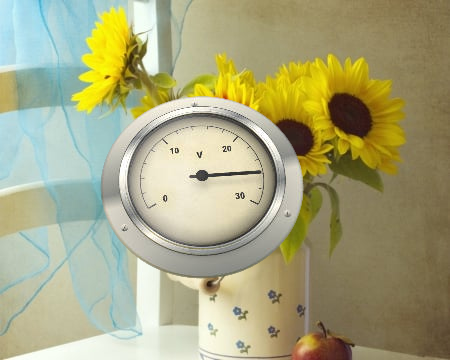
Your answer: 26 V
